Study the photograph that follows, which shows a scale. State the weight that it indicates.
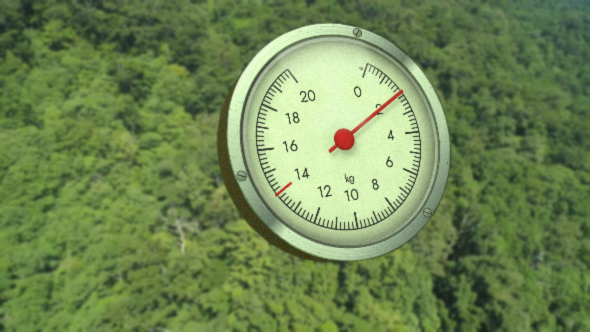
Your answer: 2 kg
